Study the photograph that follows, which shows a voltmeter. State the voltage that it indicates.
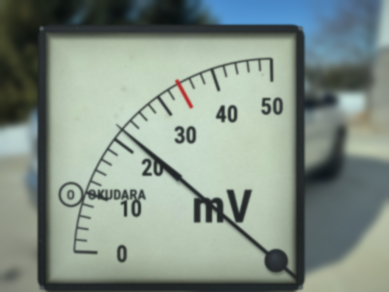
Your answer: 22 mV
